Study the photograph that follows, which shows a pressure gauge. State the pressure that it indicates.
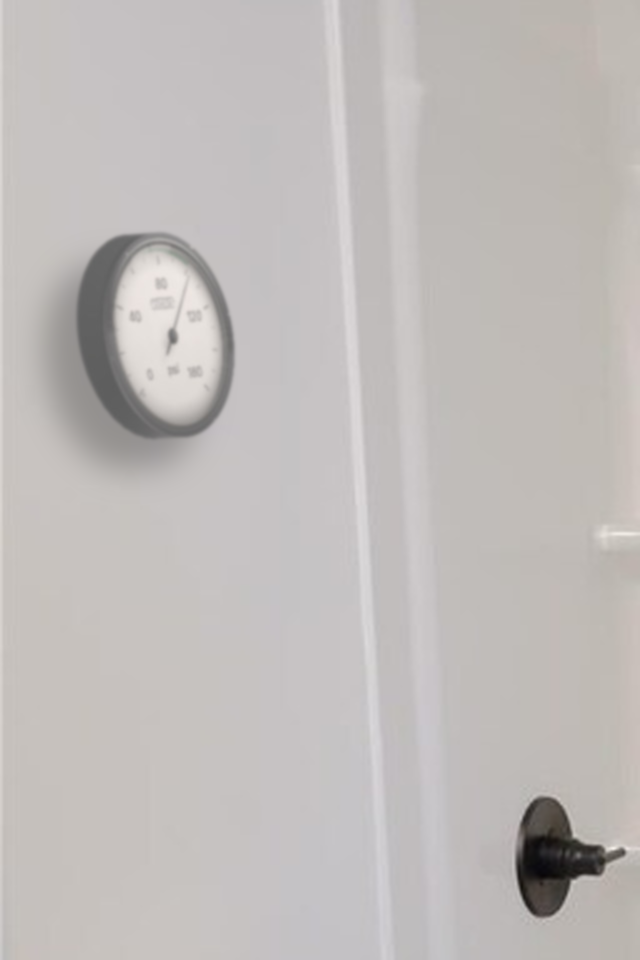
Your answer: 100 psi
